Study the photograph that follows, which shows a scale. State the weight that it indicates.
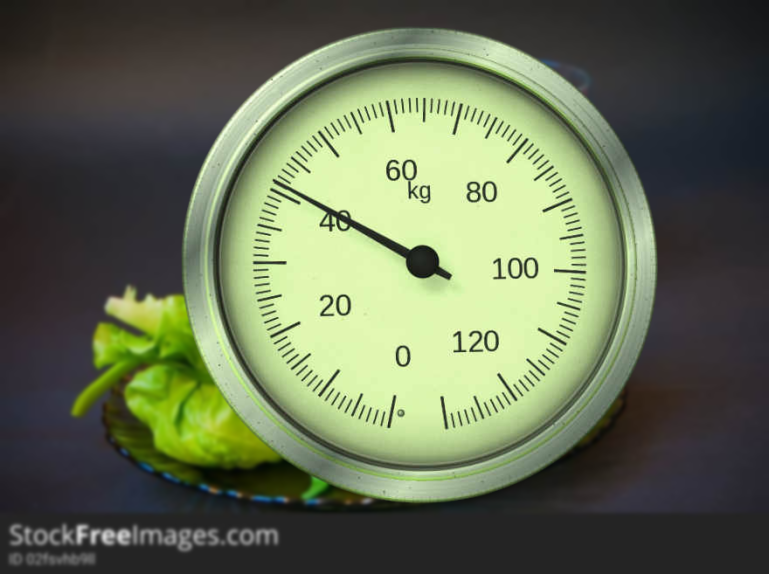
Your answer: 41 kg
